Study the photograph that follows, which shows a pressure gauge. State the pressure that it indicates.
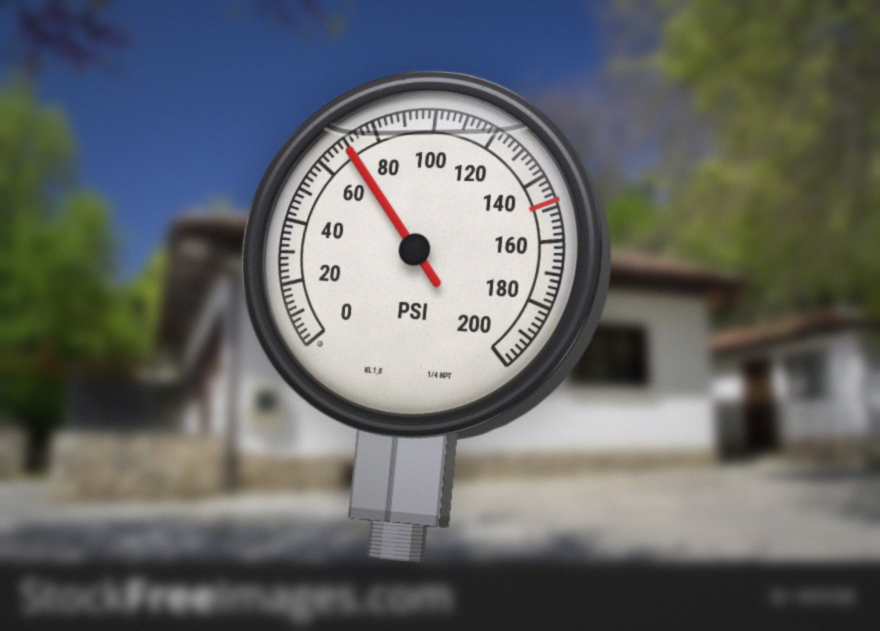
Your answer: 70 psi
